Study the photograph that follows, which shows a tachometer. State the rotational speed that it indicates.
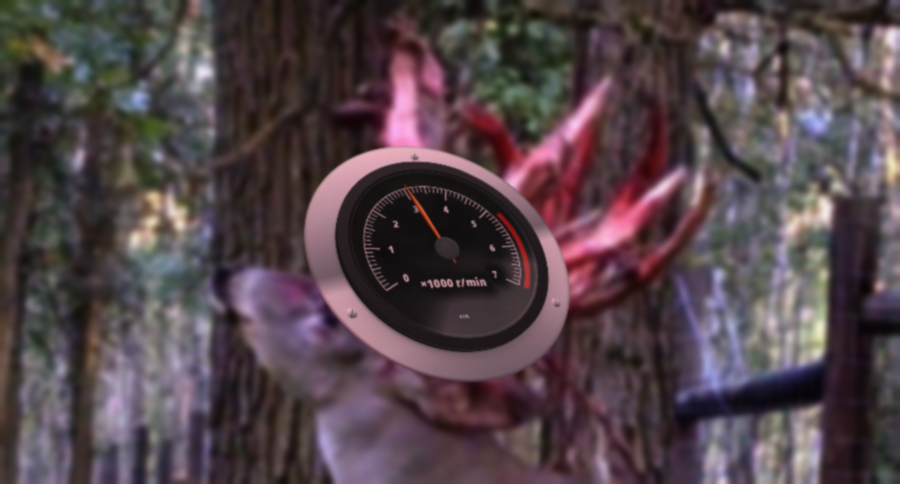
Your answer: 3000 rpm
